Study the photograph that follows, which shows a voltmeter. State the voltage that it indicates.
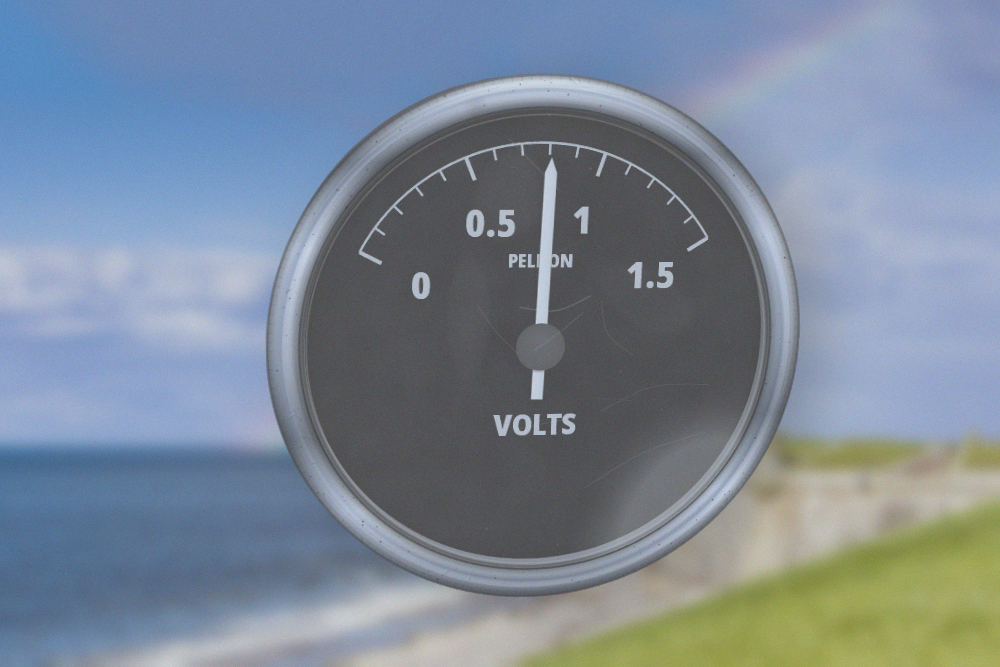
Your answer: 0.8 V
